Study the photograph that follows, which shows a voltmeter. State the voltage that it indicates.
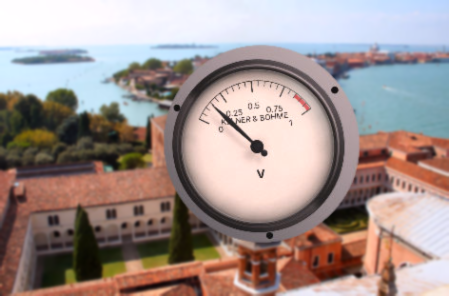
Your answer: 0.15 V
